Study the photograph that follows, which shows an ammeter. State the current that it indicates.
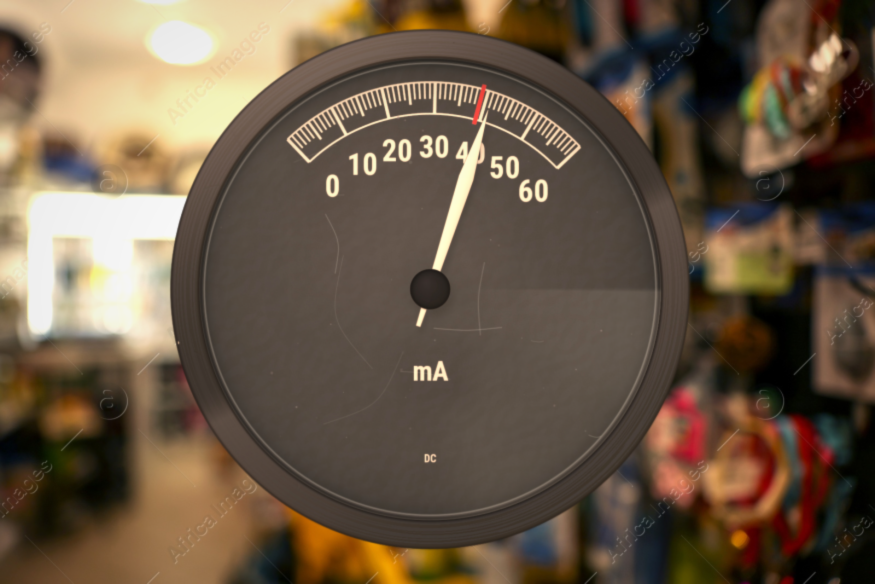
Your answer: 41 mA
